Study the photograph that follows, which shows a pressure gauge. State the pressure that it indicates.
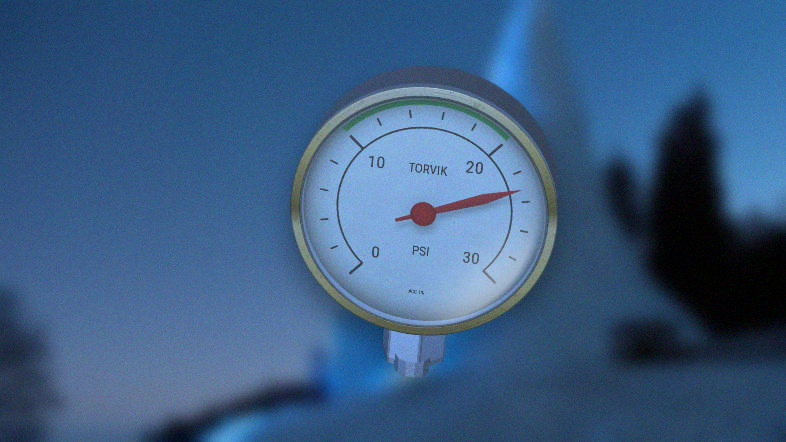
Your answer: 23 psi
